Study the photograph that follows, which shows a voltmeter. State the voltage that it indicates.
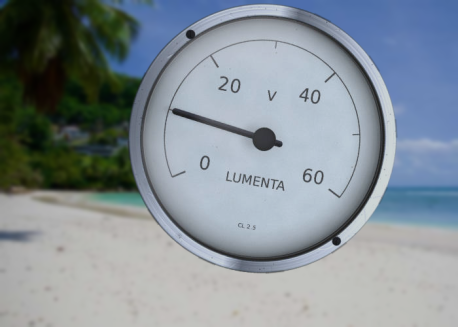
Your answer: 10 V
